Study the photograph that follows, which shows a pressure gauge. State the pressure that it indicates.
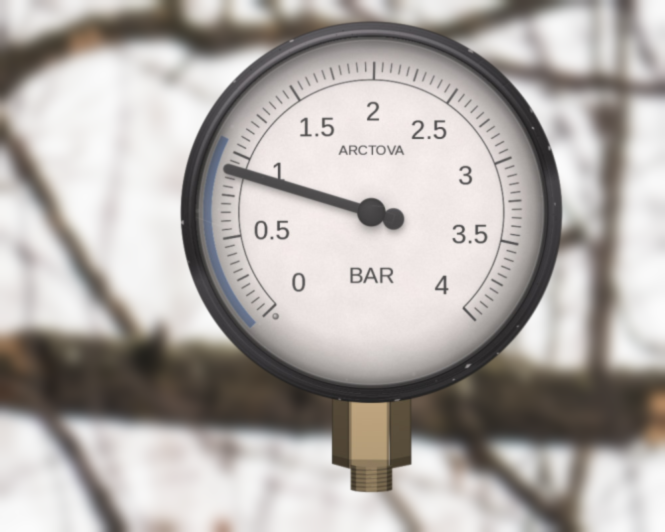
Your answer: 0.9 bar
